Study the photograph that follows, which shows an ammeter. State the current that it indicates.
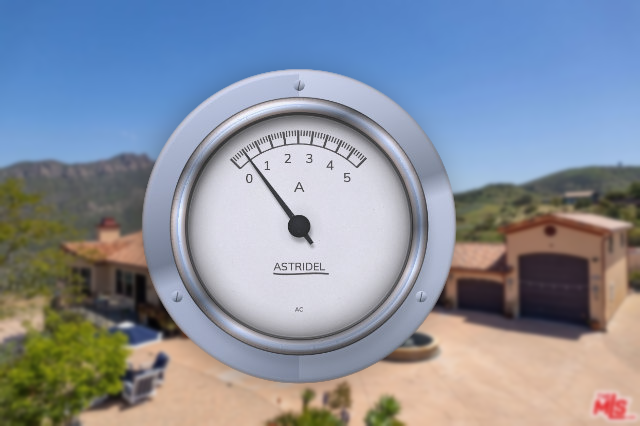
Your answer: 0.5 A
